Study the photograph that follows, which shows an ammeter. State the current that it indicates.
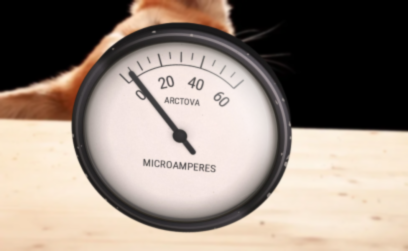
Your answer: 5 µA
